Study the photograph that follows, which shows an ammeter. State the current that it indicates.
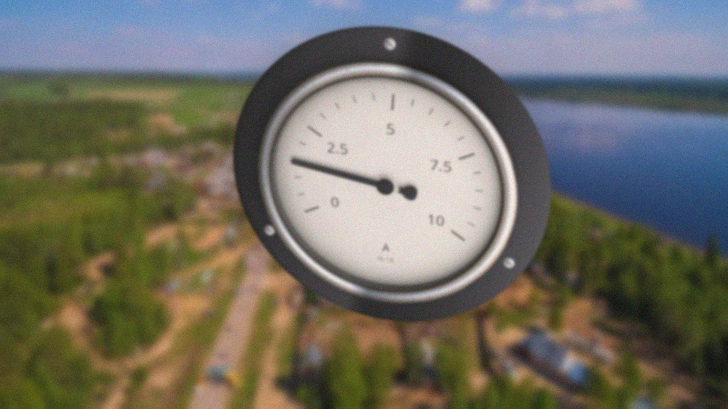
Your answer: 1.5 A
